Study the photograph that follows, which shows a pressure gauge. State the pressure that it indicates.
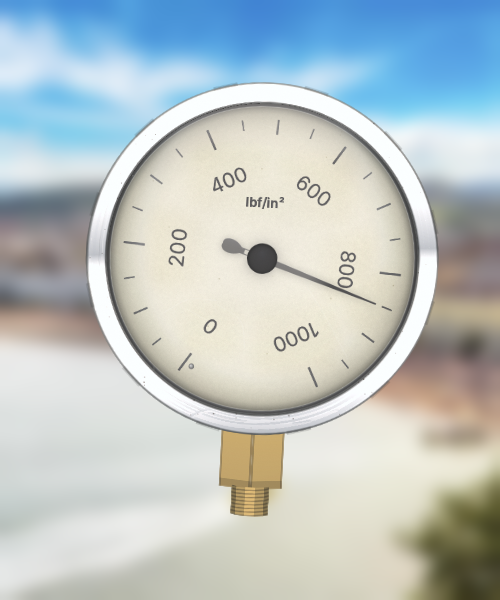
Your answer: 850 psi
